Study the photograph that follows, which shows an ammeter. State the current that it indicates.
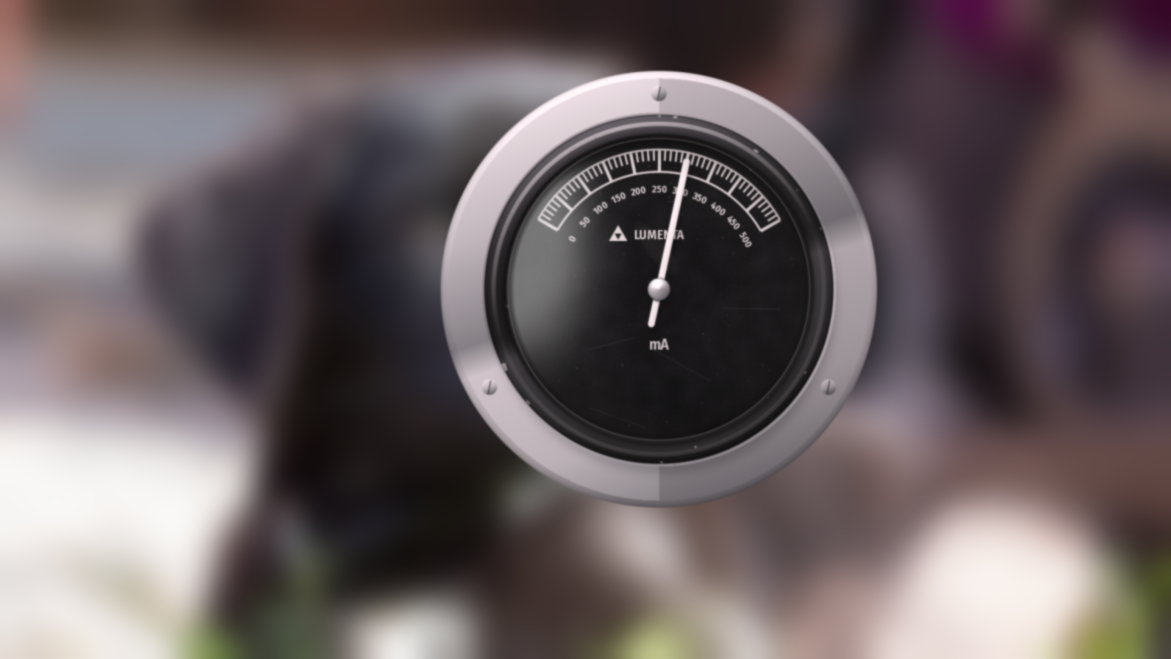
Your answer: 300 mA
